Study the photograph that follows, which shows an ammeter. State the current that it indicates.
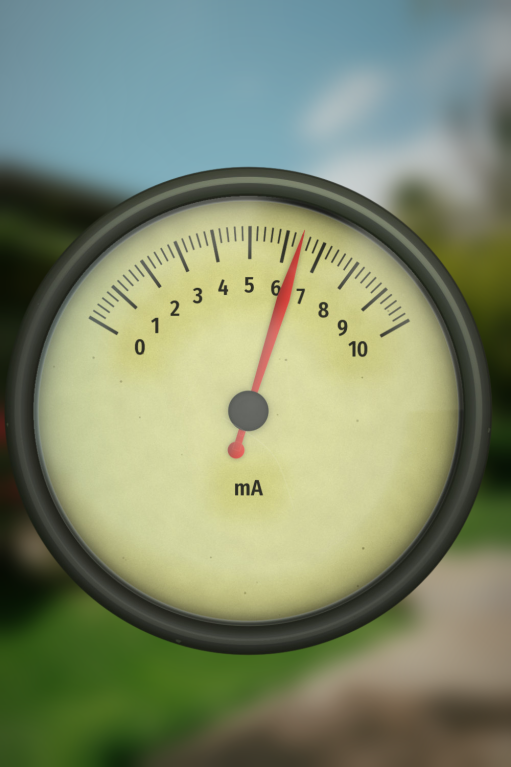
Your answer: 6.4 mA
